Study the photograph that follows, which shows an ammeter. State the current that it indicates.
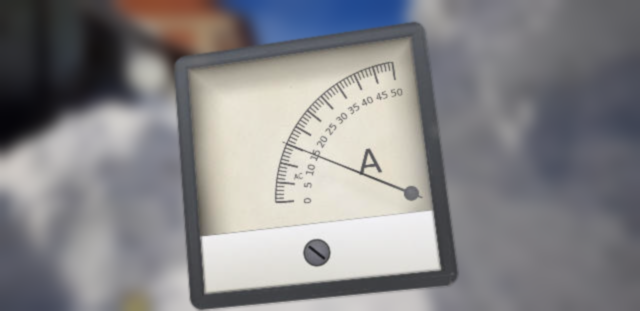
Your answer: 15 A
